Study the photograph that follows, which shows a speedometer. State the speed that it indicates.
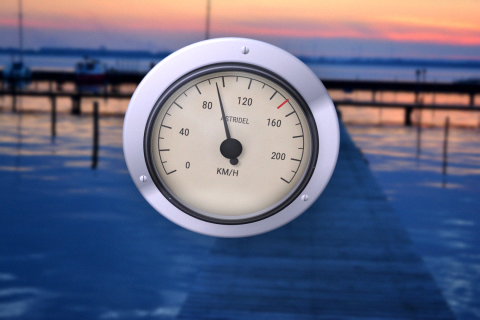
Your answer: 95 km/h
